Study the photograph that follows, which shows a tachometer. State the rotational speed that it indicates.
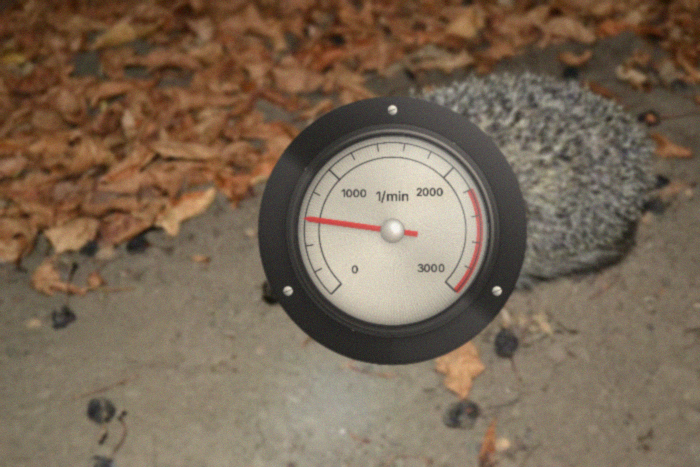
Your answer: 600 rpm
